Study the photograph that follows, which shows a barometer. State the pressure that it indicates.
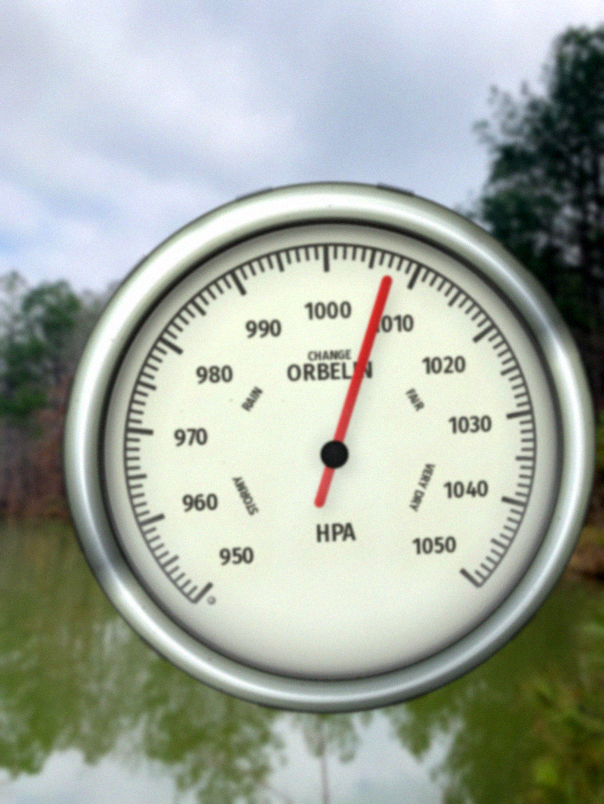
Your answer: 1007 hPa
